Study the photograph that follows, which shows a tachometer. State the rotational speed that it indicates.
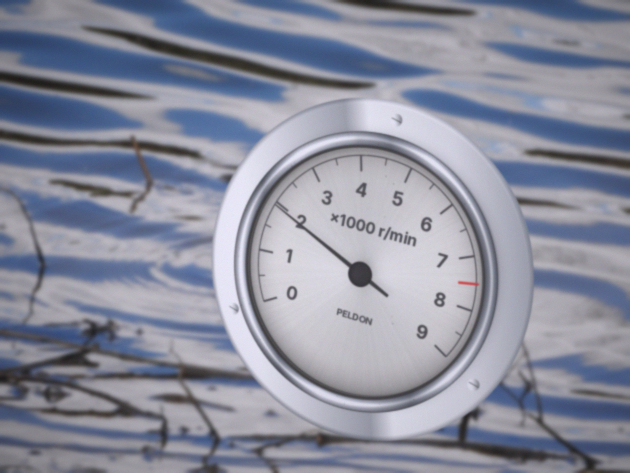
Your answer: 2000 rpm
